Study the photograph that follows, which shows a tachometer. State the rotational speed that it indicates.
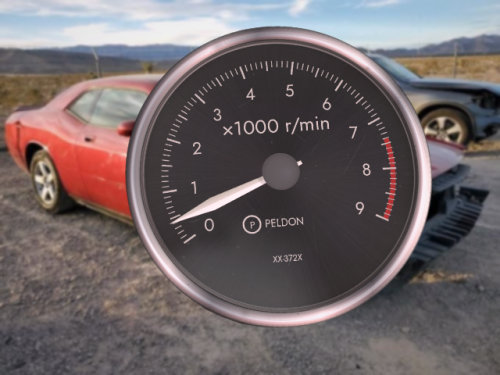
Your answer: 400 rpm
